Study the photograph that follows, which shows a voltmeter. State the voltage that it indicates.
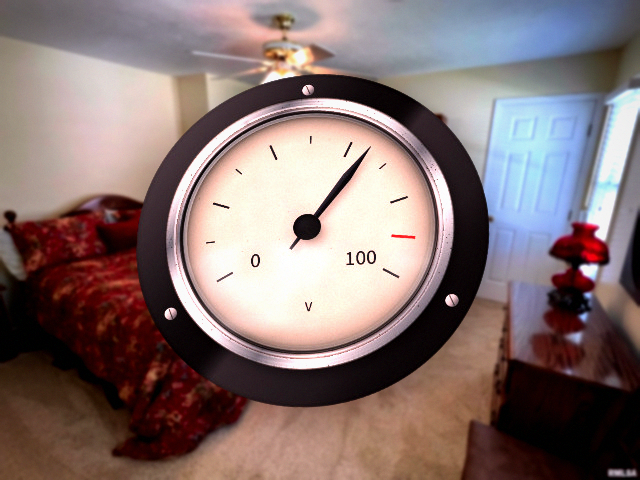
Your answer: 65 V
